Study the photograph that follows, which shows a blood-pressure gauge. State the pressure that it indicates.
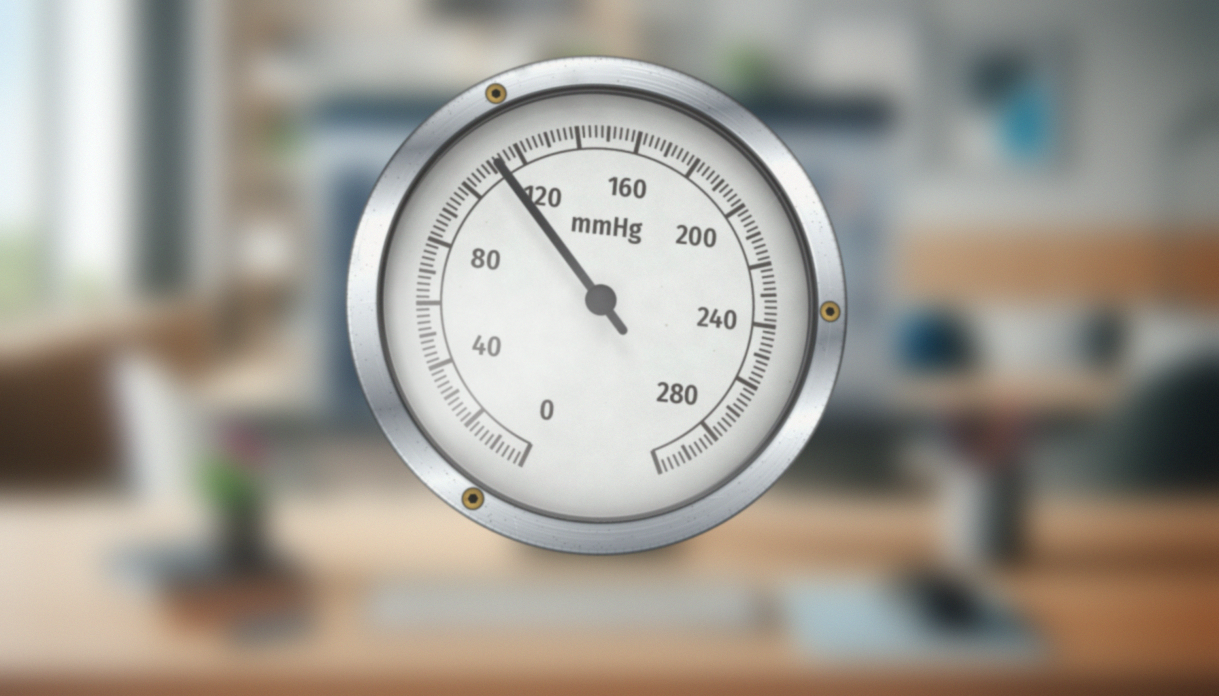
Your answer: 112 mmHg
